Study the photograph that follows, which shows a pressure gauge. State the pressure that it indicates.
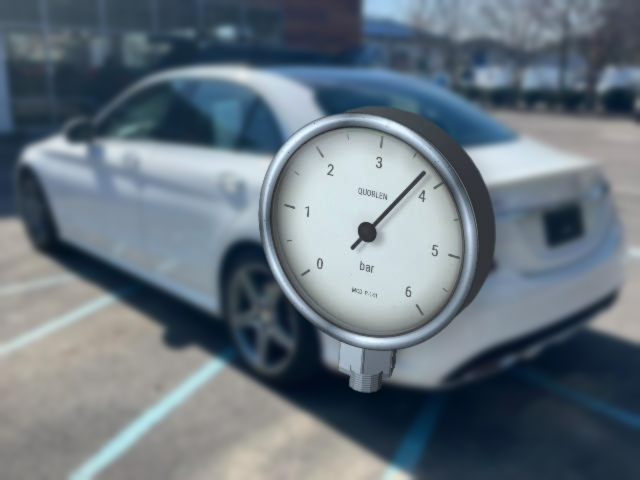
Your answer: 3.75 bar
